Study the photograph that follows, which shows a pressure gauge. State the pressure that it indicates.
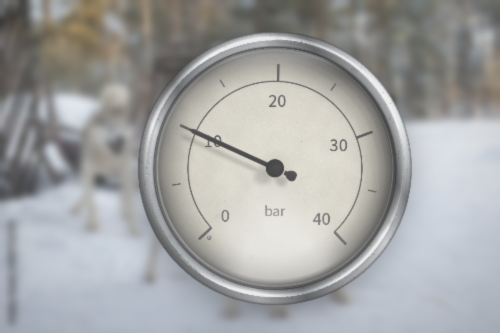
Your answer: 10 bar
